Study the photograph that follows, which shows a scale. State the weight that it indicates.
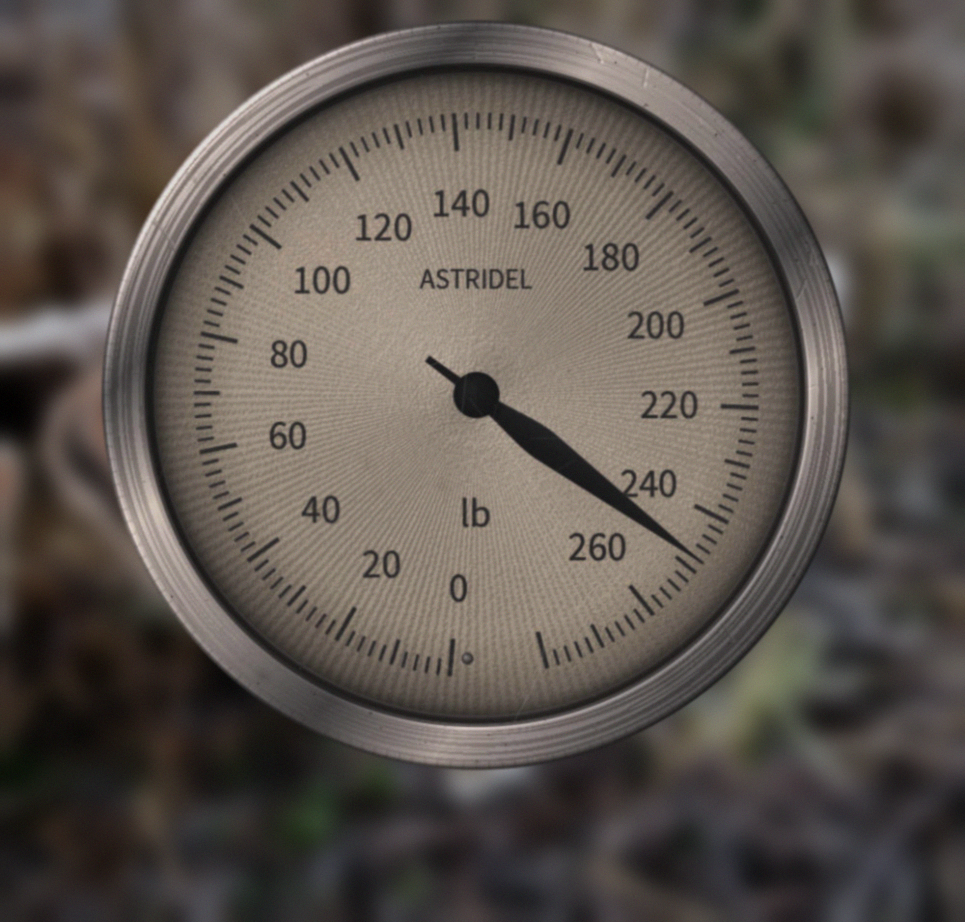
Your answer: 248 lb
